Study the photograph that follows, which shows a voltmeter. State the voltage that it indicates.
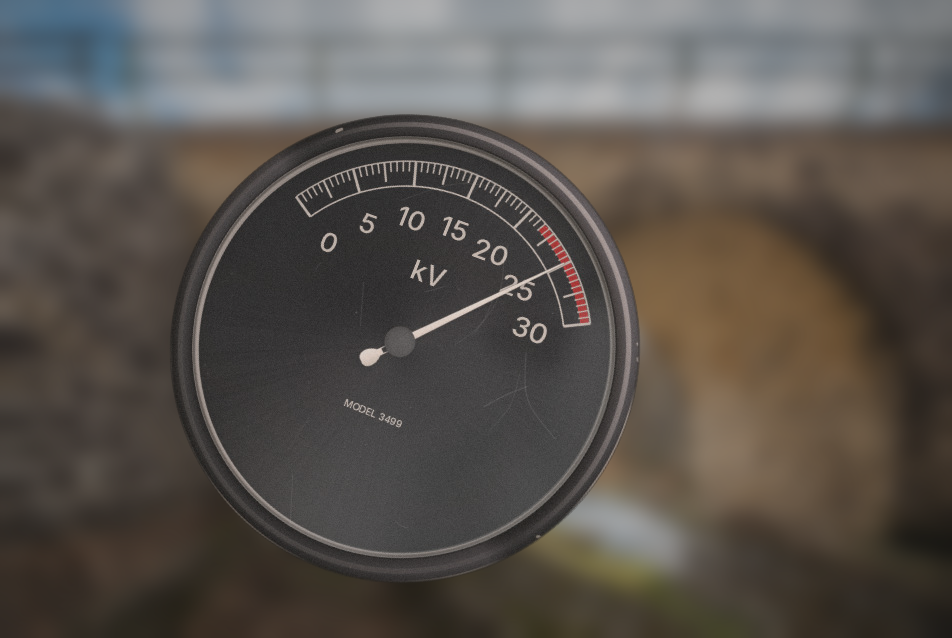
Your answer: 25 kV
